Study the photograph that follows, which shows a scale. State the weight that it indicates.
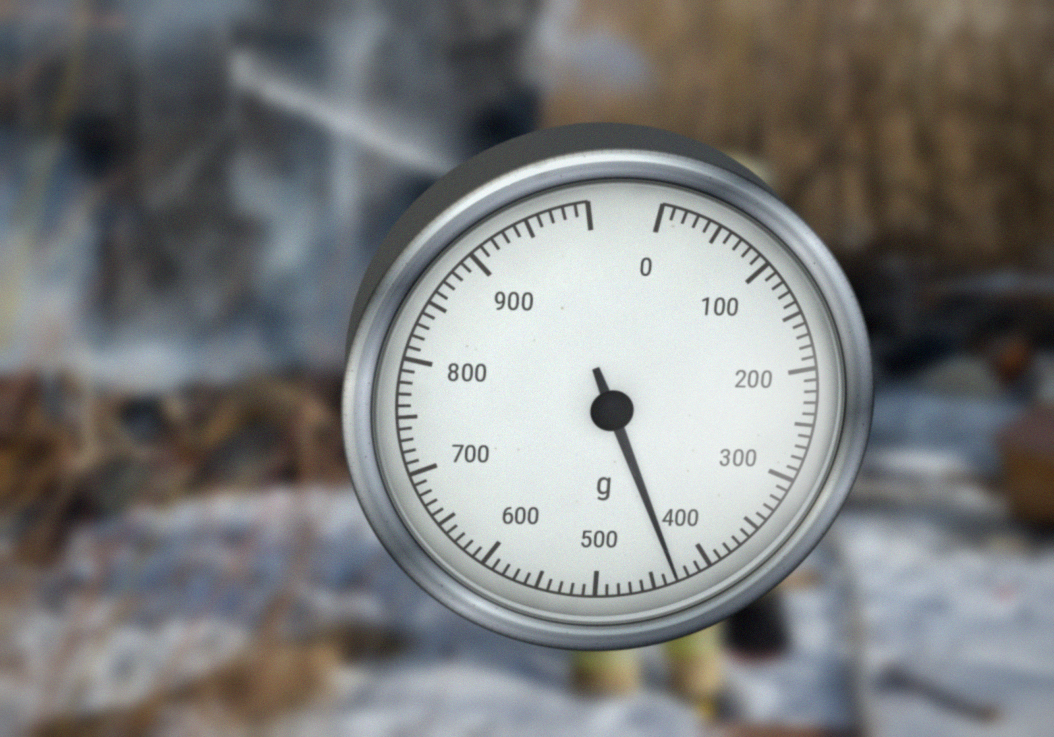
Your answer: 430 g
